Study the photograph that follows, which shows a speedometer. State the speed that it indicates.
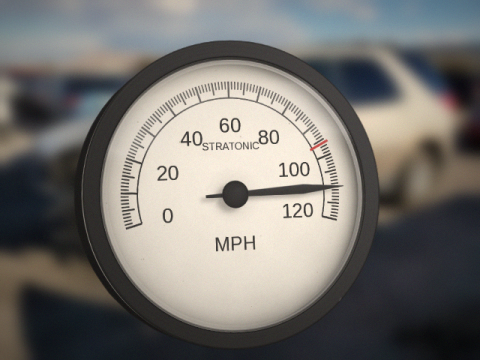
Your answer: 110 mph
